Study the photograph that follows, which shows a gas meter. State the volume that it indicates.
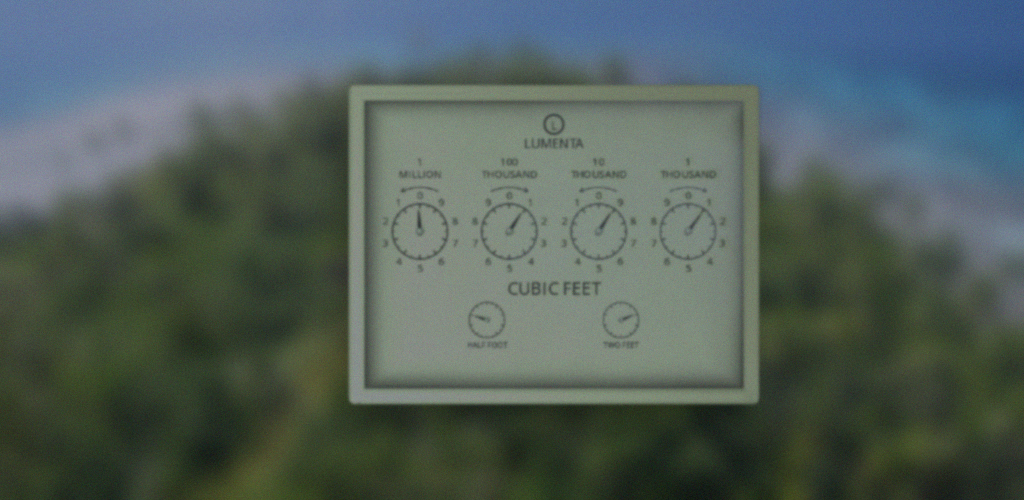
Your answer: 9100 ft³
